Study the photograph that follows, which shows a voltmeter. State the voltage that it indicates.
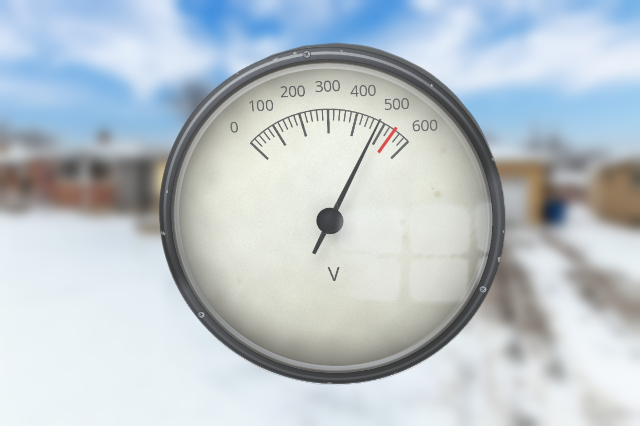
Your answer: 480 V
